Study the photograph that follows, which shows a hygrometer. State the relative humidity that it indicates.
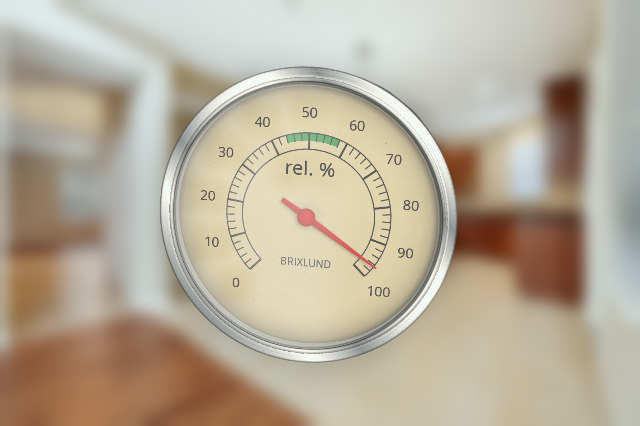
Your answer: 96 %
